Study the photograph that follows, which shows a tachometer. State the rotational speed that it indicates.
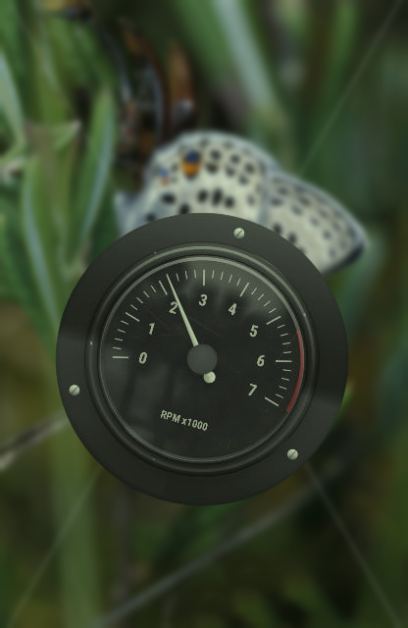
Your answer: 2200 rpm
